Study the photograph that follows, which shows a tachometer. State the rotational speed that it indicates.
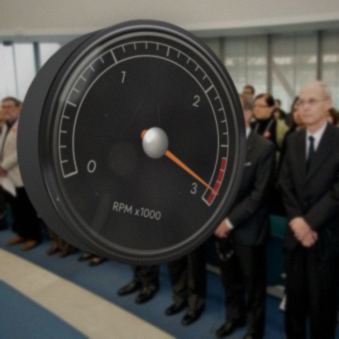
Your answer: 2900 rpm
